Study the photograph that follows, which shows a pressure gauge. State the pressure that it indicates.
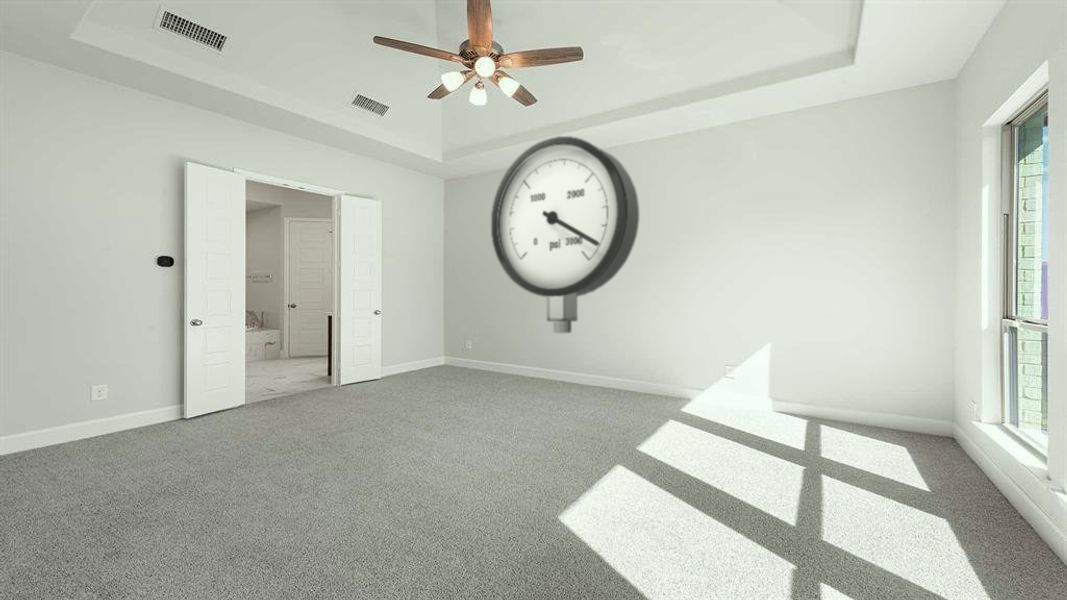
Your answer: 2800 psi
